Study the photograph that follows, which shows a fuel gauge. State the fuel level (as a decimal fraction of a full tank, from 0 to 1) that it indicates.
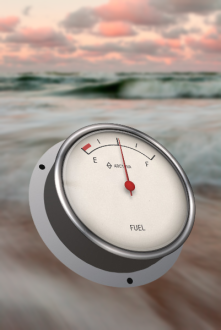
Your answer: 0.5
